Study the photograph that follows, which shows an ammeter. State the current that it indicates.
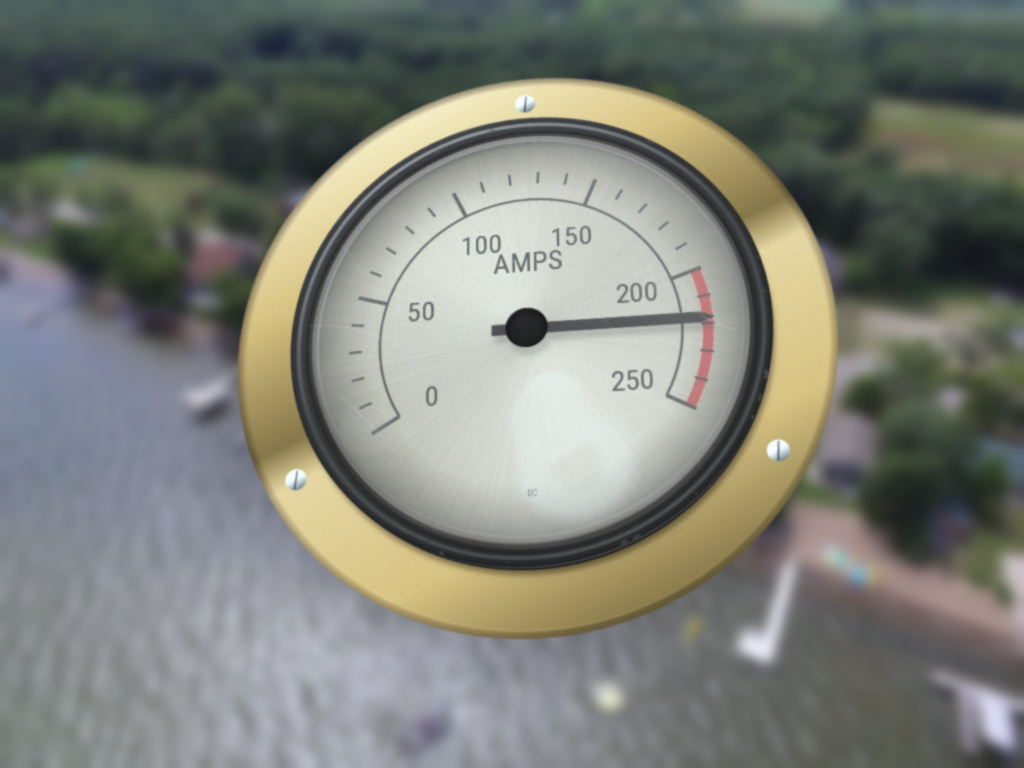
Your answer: 220 A
